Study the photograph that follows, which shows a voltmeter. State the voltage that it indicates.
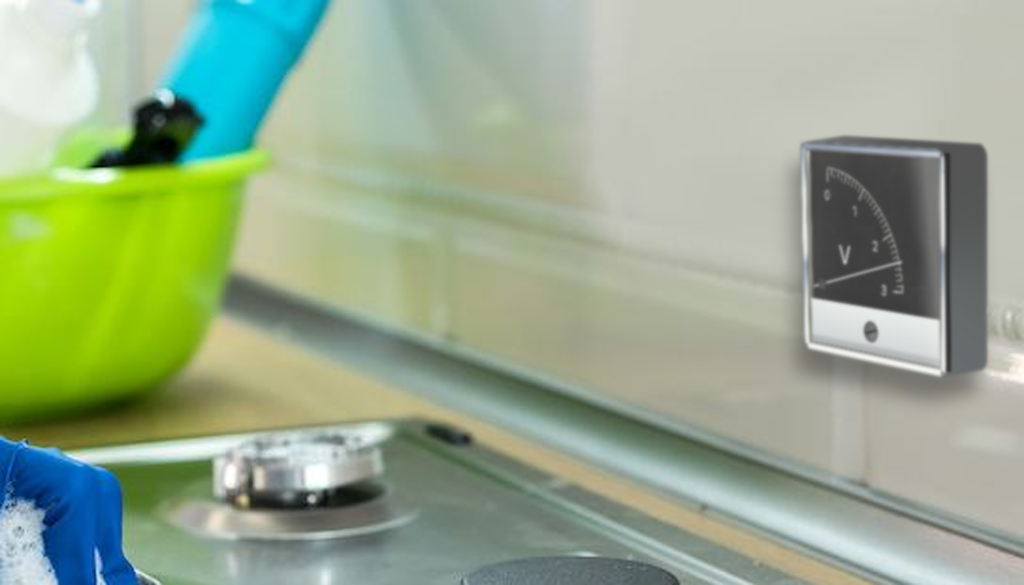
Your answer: 2.5 V
